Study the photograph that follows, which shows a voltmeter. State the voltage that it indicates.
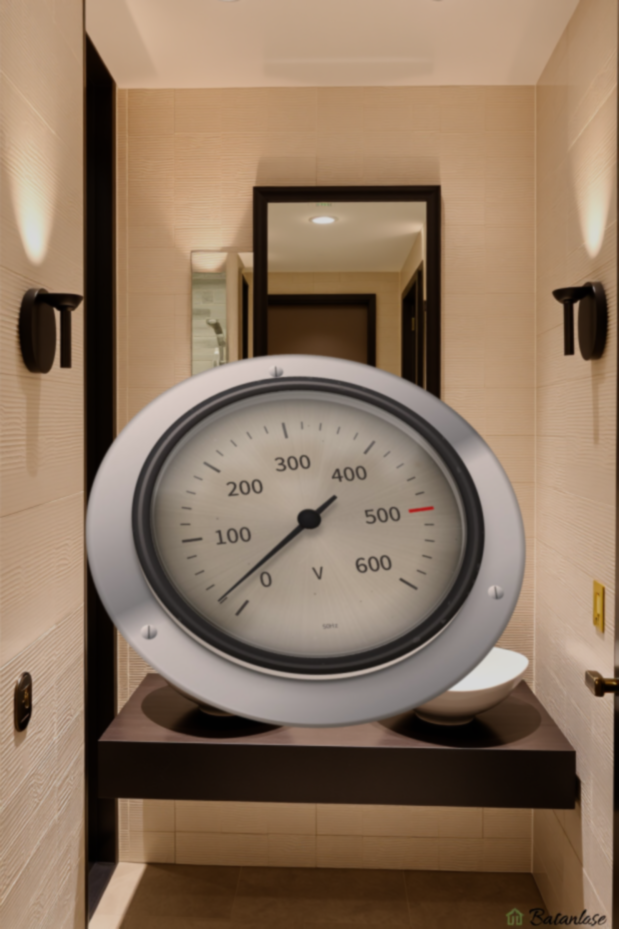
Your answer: 20 V
